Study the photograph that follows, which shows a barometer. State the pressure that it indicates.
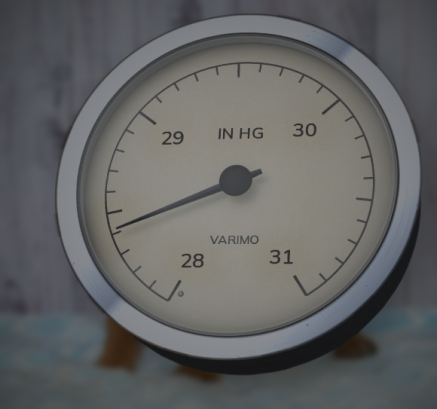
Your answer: 28.4 inHg
